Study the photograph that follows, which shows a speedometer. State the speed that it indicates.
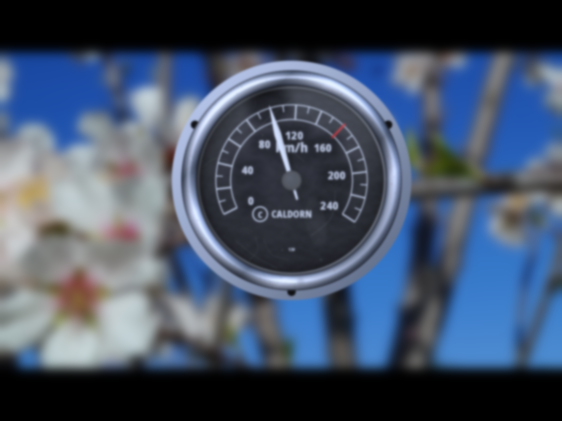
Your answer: 100 km/h
